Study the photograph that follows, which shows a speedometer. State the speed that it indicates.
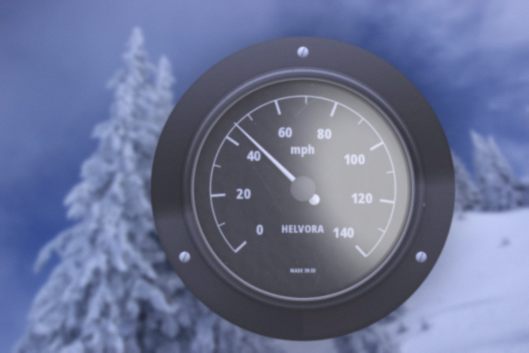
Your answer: 45 mph
